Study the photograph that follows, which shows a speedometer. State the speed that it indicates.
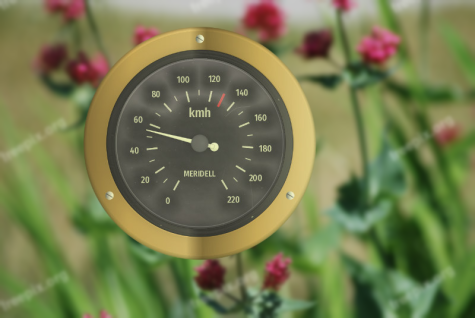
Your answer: 55 km/h
